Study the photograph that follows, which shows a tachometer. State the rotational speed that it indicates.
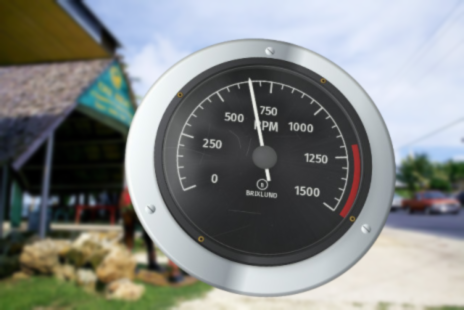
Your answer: 650 rpm
